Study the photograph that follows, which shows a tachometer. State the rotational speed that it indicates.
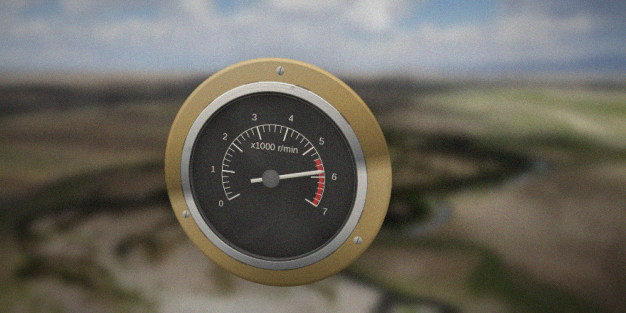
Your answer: 5800 rpm
